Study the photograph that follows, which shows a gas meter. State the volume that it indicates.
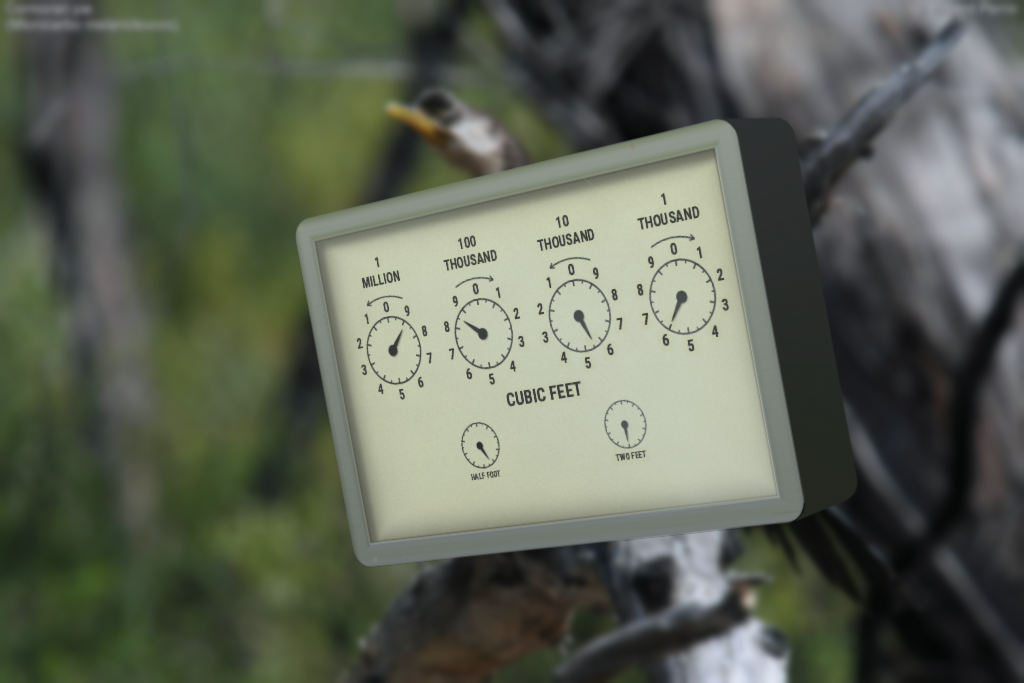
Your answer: 885600 ft³
